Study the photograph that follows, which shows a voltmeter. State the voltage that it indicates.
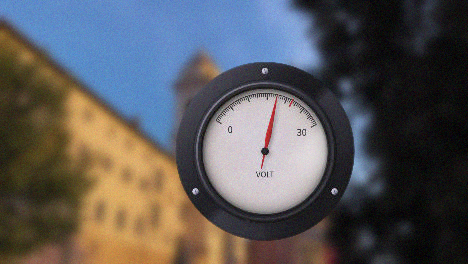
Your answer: 17.5 V
